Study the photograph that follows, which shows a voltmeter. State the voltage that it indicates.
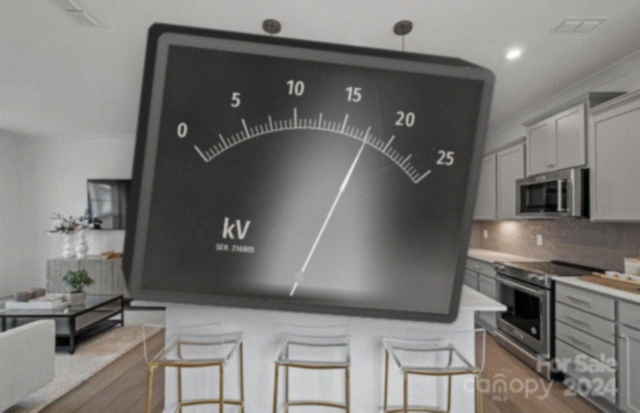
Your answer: 17.5 kV
